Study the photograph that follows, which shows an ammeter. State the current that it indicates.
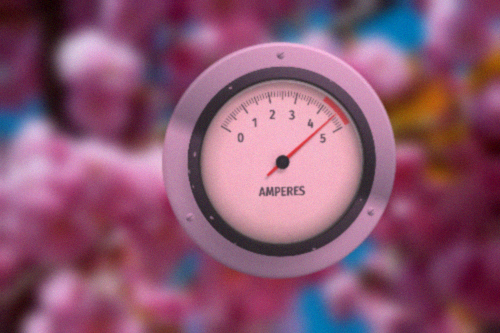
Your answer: 4.5 A
